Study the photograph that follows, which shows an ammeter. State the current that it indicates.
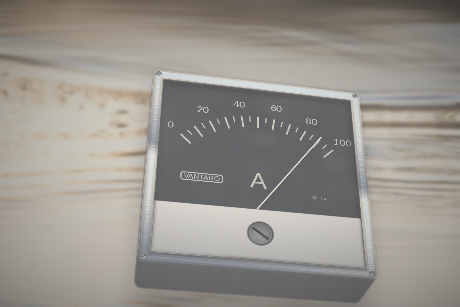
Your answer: 90 A
